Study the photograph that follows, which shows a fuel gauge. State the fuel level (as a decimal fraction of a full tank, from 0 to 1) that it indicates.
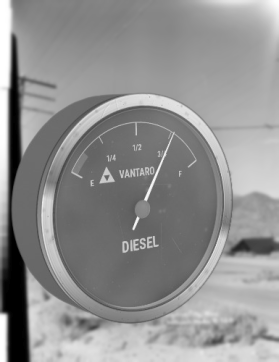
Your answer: 0.75
